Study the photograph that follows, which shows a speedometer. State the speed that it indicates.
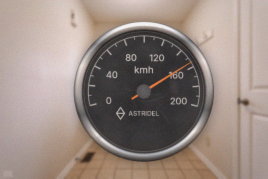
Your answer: 155 km/h
